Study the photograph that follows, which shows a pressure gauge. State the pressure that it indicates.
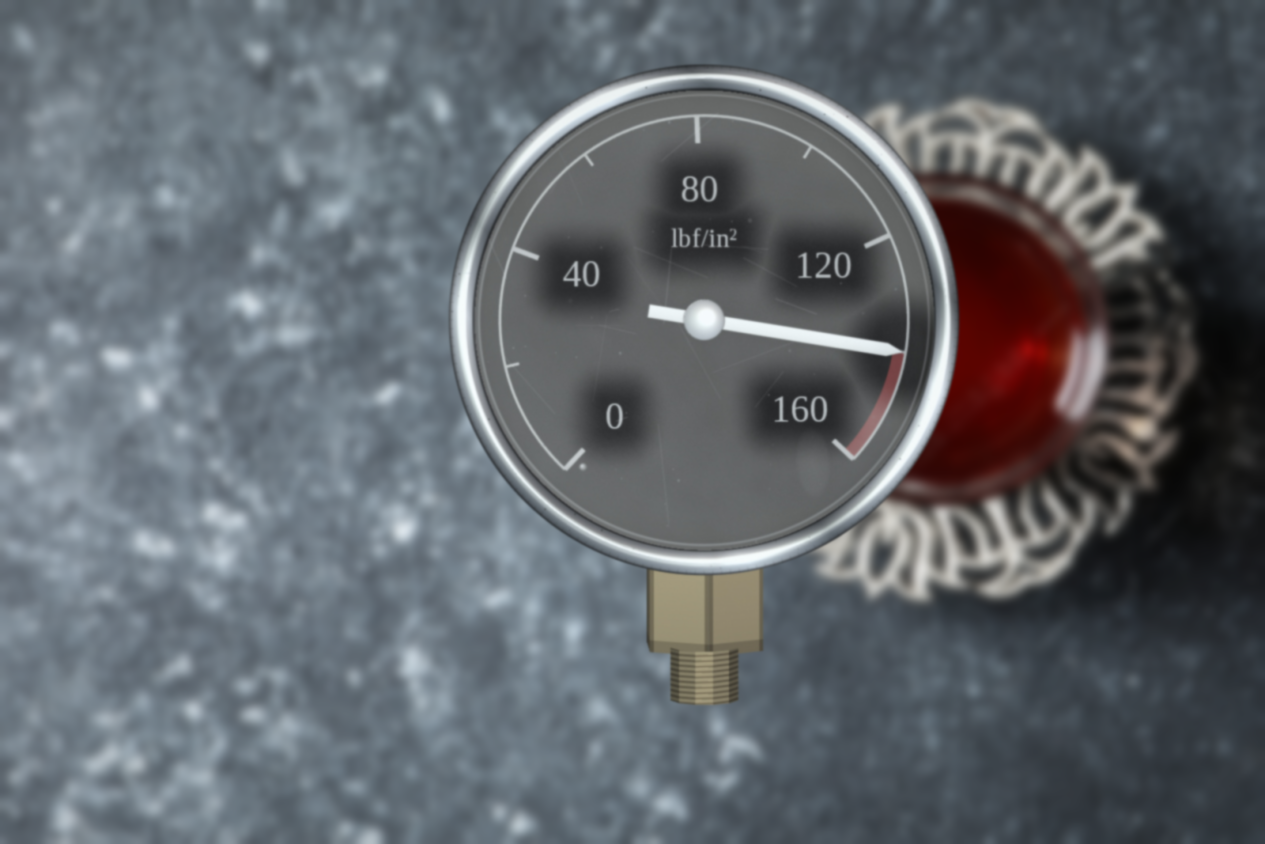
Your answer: 140 psi
